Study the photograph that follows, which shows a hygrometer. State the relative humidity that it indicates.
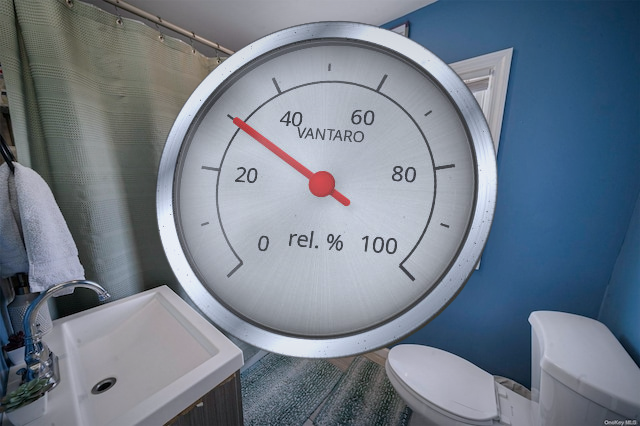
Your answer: 30 %
